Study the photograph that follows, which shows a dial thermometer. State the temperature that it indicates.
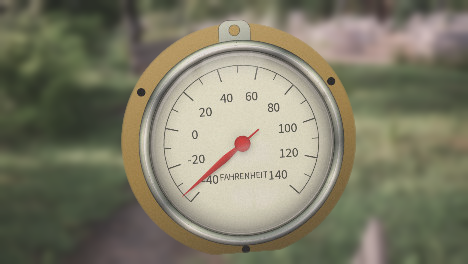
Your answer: -35 °F
